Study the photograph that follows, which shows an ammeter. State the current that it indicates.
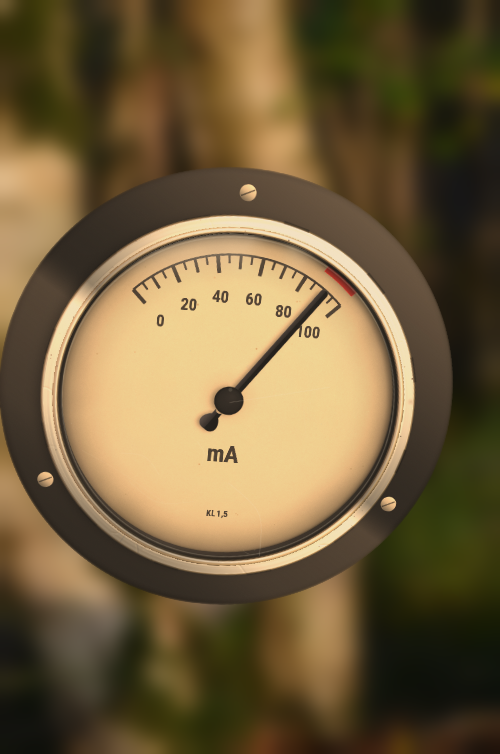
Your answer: 90 mA
